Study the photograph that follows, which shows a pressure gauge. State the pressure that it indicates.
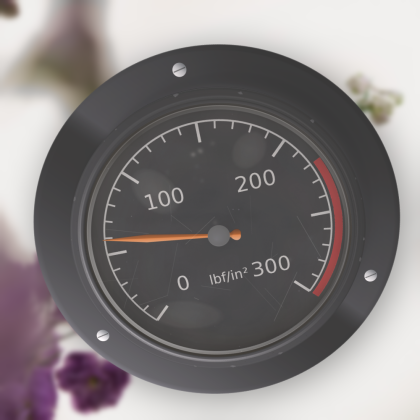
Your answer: 60 psi
